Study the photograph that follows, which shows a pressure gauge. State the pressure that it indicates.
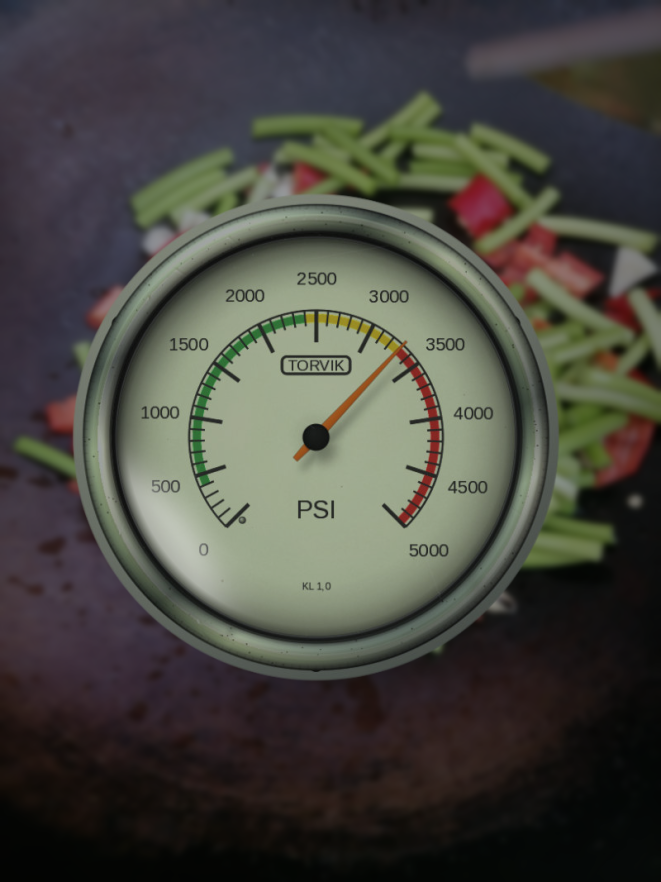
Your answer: 3300 psi
